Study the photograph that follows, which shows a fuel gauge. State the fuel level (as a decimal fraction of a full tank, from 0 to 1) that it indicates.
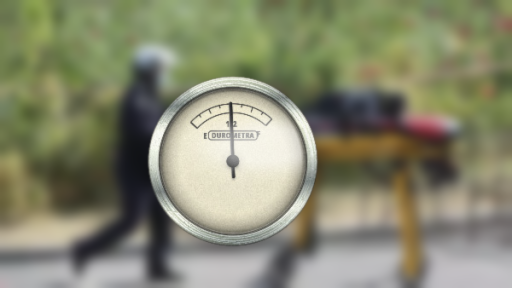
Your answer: 0.5
